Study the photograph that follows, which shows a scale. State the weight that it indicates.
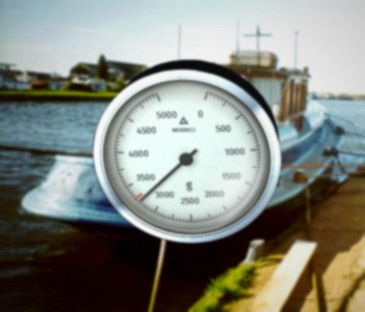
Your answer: 3250 g
